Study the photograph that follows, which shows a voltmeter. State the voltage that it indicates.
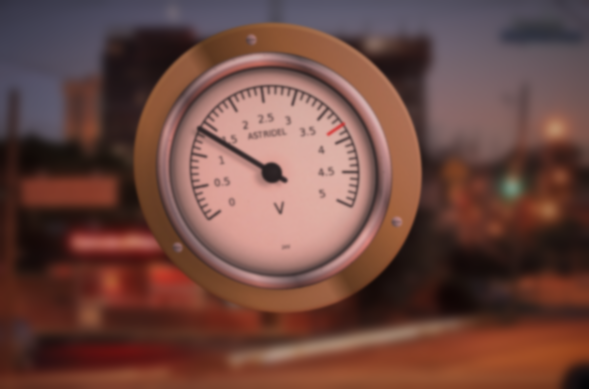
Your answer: 1.4 V
